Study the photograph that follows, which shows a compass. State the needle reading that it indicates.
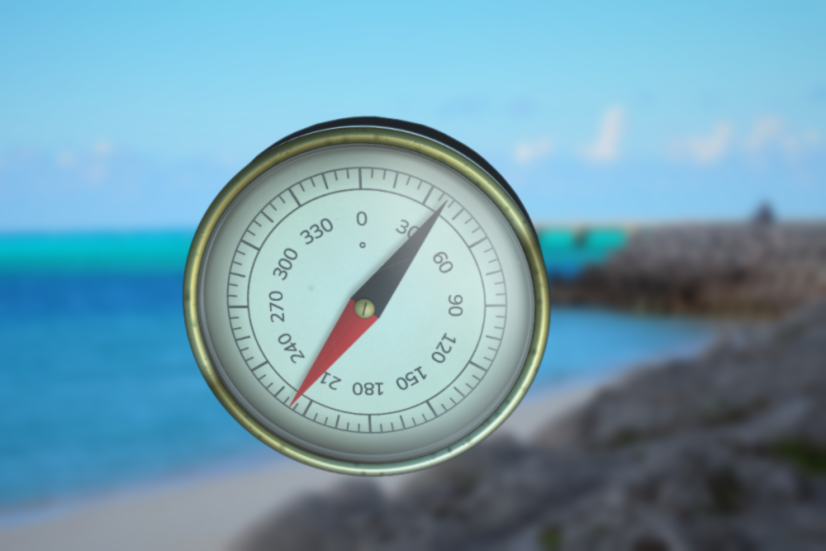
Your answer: 217.5 °
